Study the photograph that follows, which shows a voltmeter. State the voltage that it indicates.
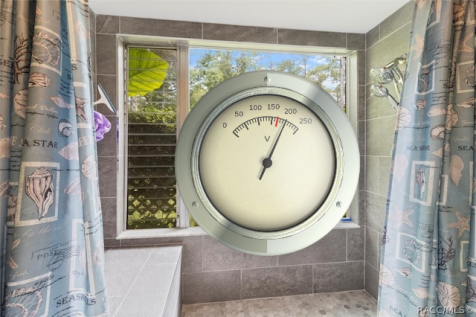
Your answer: 200 V
